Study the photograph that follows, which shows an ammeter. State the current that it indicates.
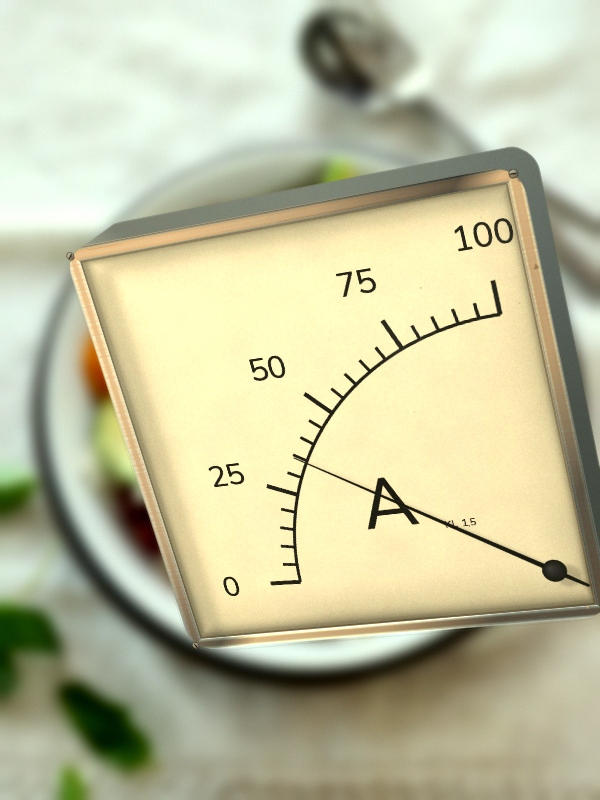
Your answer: 35 A
